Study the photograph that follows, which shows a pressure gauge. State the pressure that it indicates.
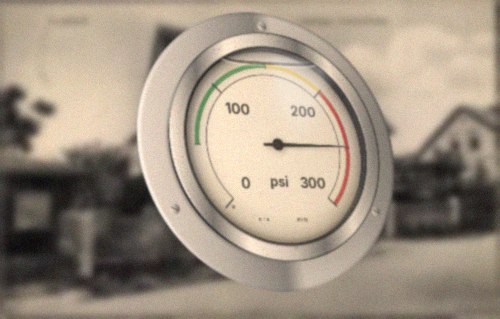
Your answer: 250 psi
